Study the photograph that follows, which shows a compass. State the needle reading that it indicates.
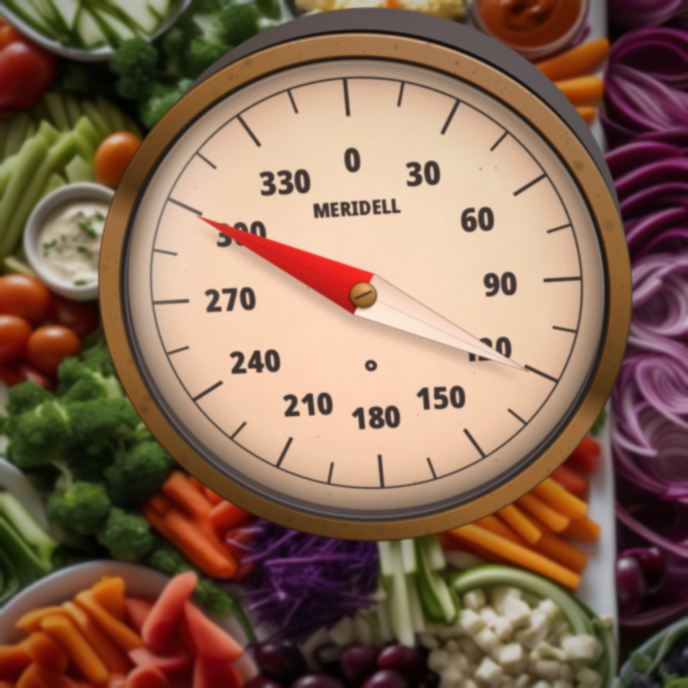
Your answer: 300 °
